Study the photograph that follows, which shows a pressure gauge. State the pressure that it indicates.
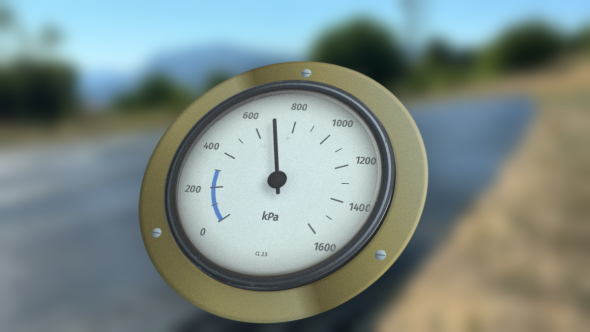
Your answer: 700 kPa
